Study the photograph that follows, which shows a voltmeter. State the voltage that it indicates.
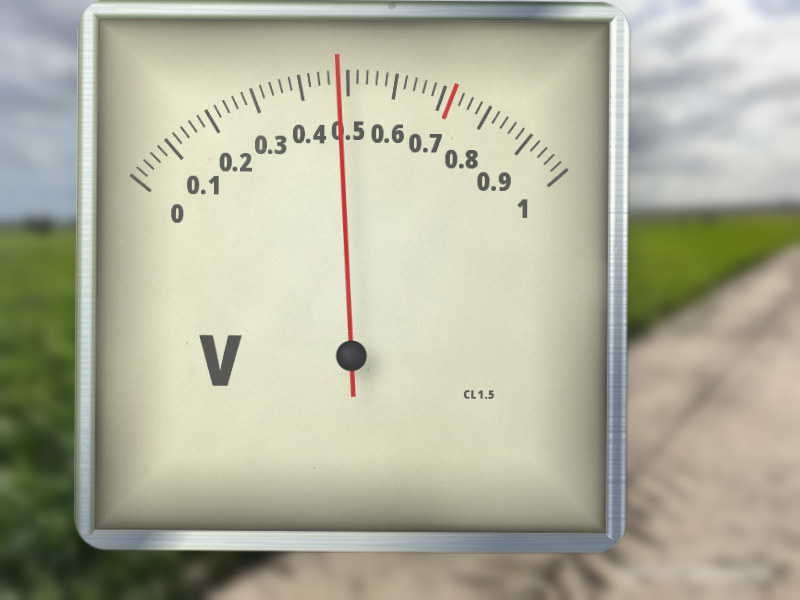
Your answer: 0.48 V
